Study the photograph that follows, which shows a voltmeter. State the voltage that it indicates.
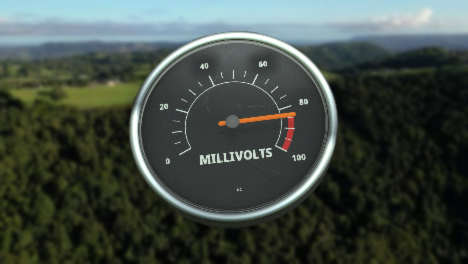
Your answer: 85 mV
